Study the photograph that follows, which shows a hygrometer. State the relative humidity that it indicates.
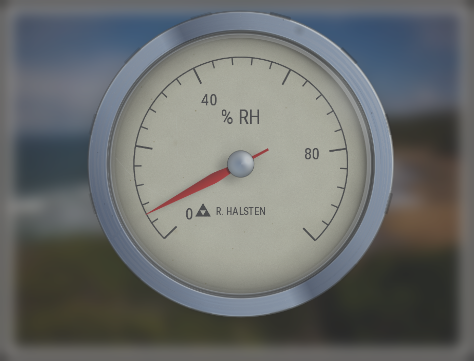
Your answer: 6 %
